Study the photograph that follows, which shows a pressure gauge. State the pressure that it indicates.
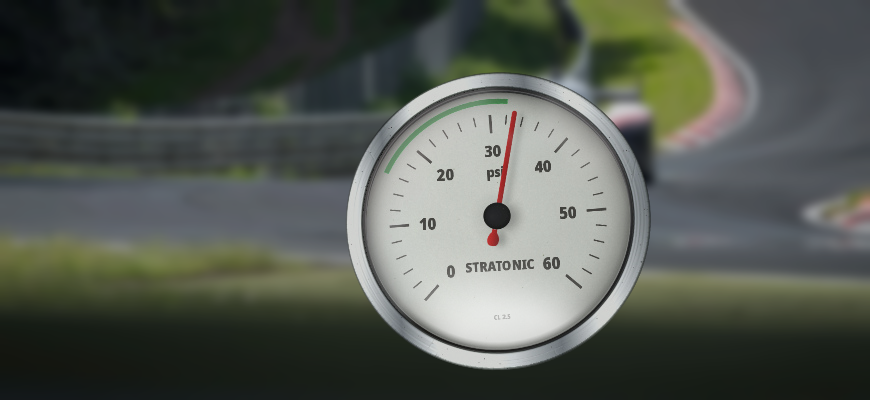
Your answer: 33 psi
